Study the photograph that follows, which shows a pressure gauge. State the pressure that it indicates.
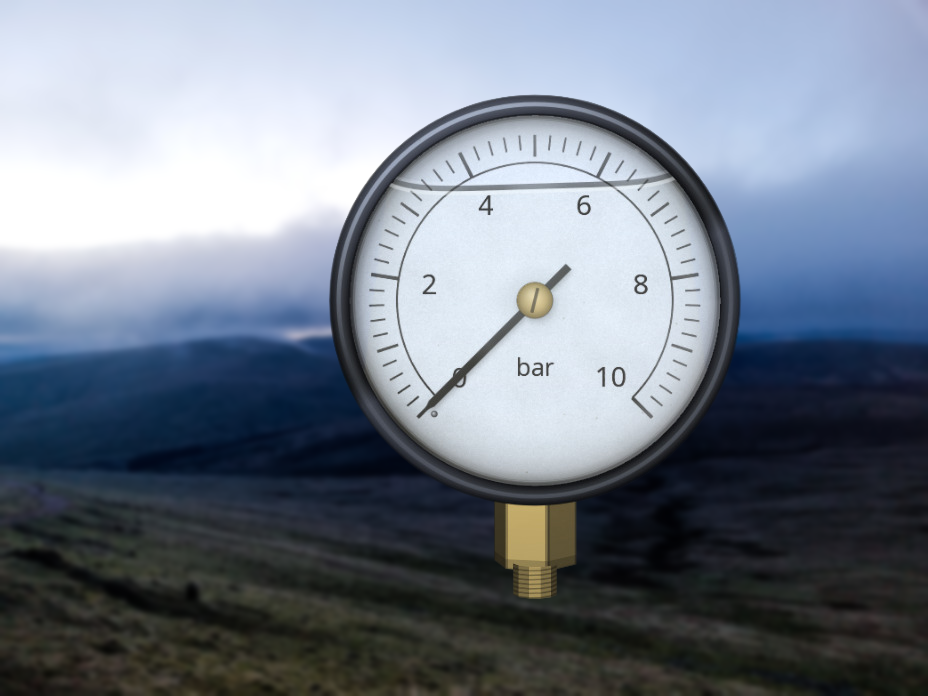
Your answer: 0 bar
